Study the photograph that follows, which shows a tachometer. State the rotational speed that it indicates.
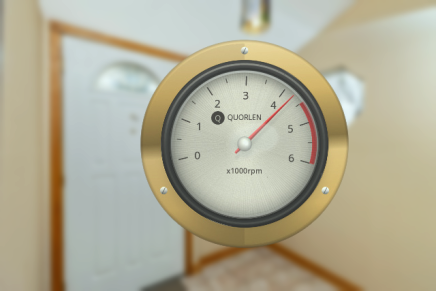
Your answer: 4250 rpm
